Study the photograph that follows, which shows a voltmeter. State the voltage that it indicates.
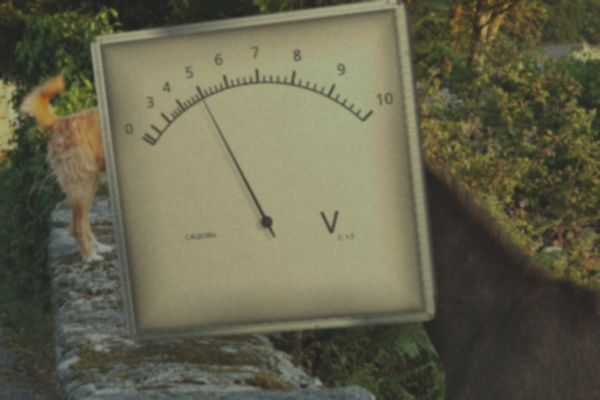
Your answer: 5 V
